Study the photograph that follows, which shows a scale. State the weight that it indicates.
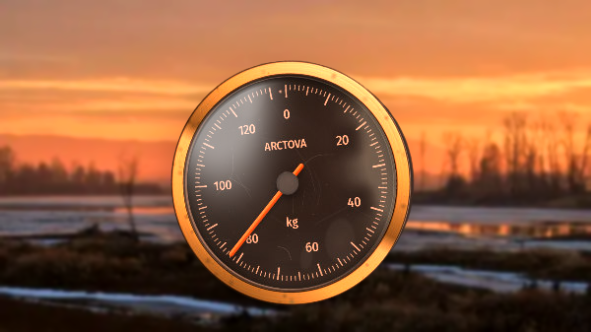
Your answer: 82 kg
